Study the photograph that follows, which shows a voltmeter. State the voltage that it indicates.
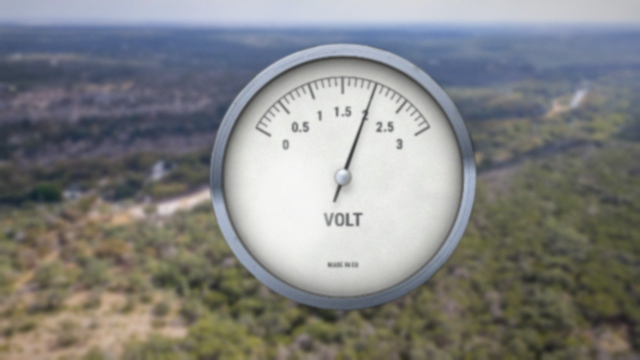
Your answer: 2 V
